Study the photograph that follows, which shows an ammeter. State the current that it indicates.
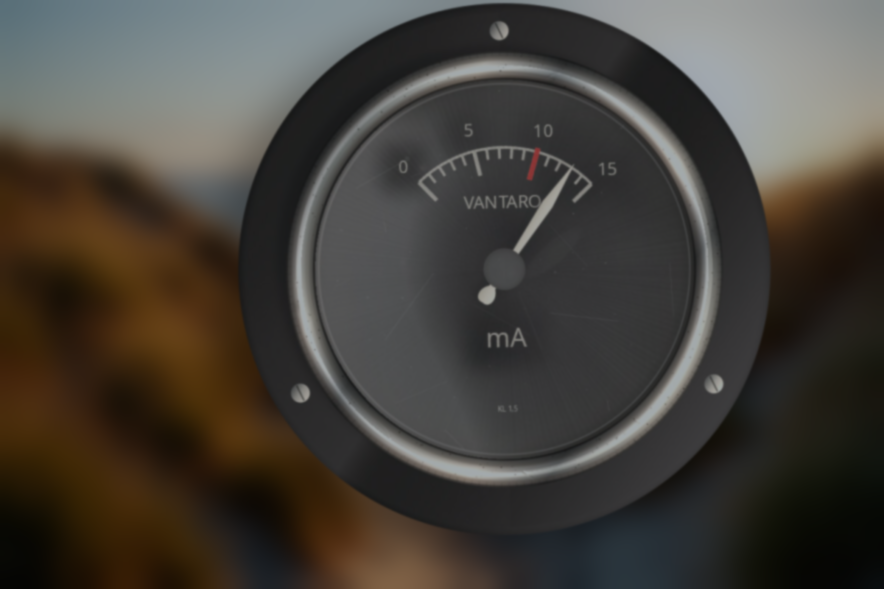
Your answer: 13 mA
